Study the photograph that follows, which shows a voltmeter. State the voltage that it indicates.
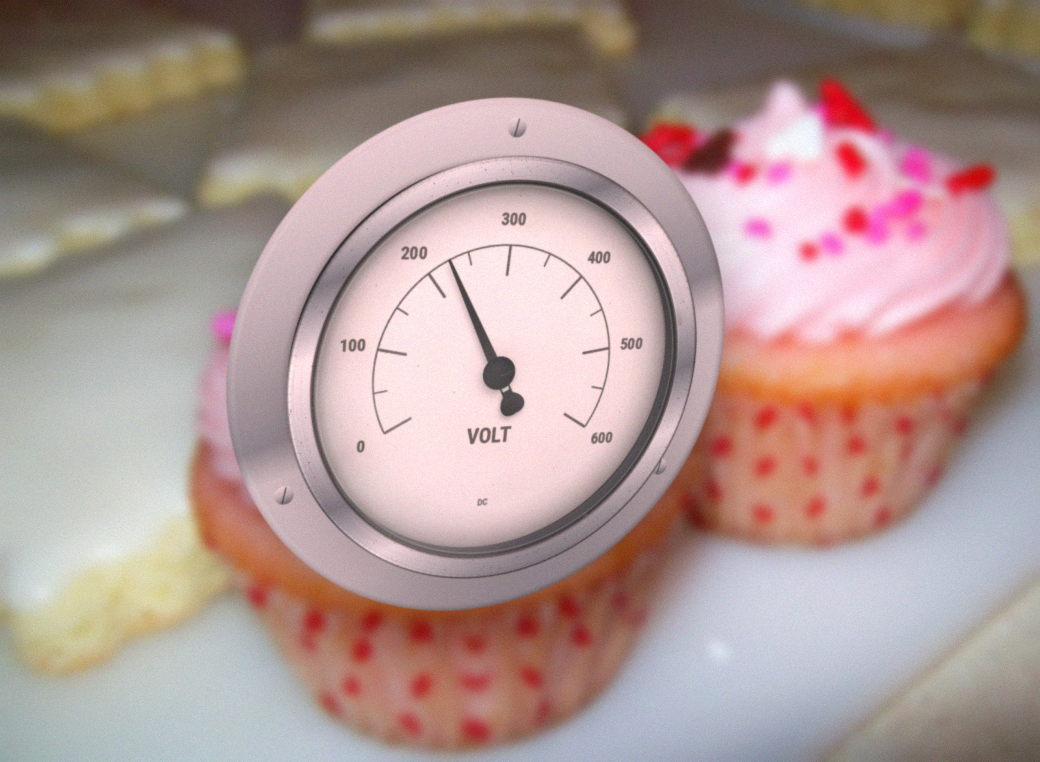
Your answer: 225 V
